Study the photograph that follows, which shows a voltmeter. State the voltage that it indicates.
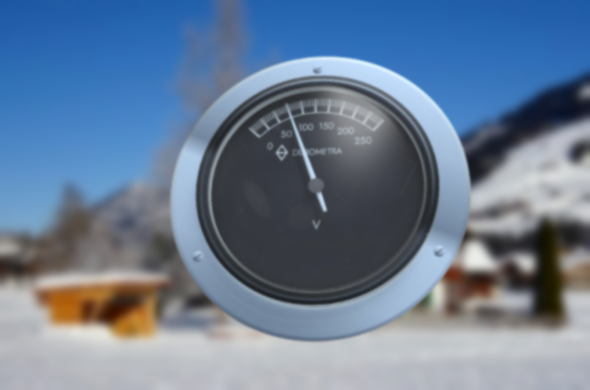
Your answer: 75 V
